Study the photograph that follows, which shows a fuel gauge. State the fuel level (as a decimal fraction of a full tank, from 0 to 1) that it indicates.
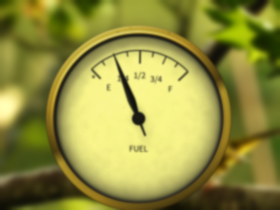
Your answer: 0.25
